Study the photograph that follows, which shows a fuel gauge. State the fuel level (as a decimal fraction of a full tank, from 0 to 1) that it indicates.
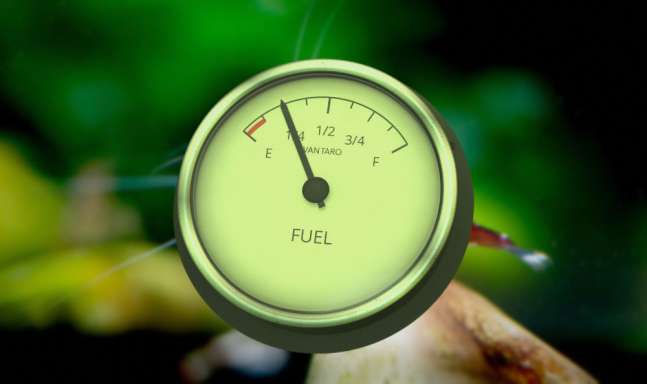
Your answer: 0.25
